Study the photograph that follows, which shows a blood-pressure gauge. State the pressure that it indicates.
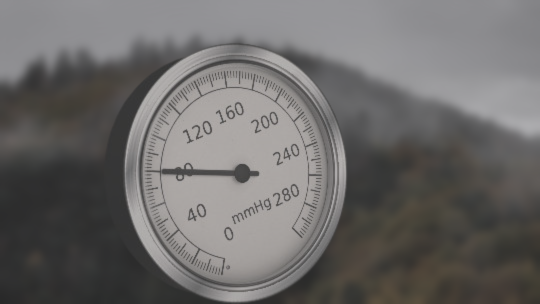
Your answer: 80 mmHg
